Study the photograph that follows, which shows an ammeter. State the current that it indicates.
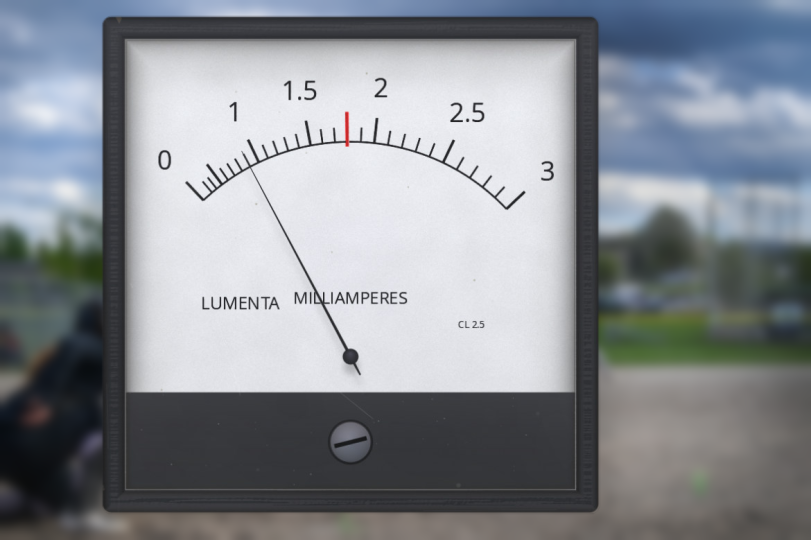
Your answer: 0.9 mA
